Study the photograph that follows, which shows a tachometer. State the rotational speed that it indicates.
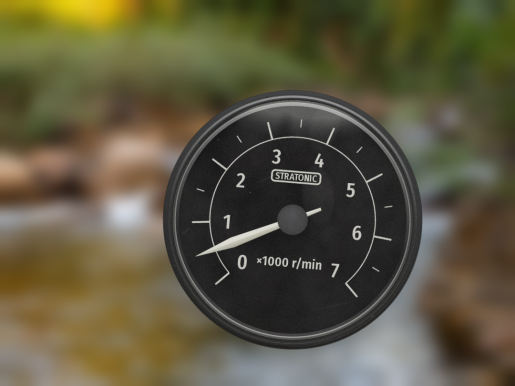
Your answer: 500 rpm
